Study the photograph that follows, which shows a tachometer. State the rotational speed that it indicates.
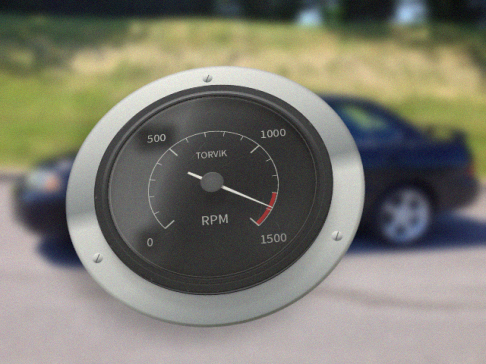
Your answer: 1400 rpm
